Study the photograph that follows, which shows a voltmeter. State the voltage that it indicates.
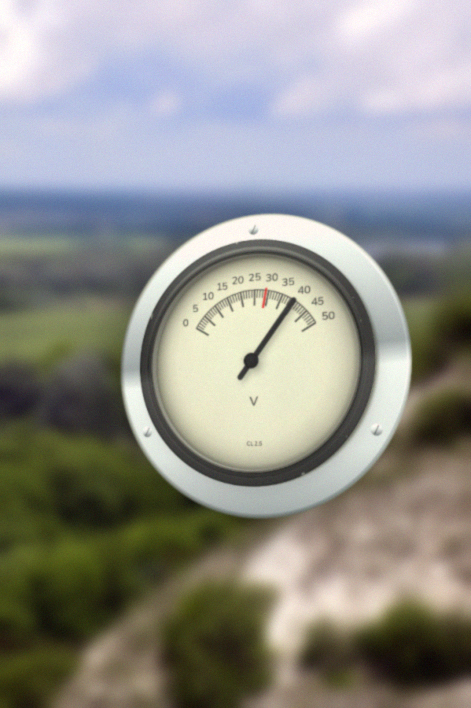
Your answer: 40 V
